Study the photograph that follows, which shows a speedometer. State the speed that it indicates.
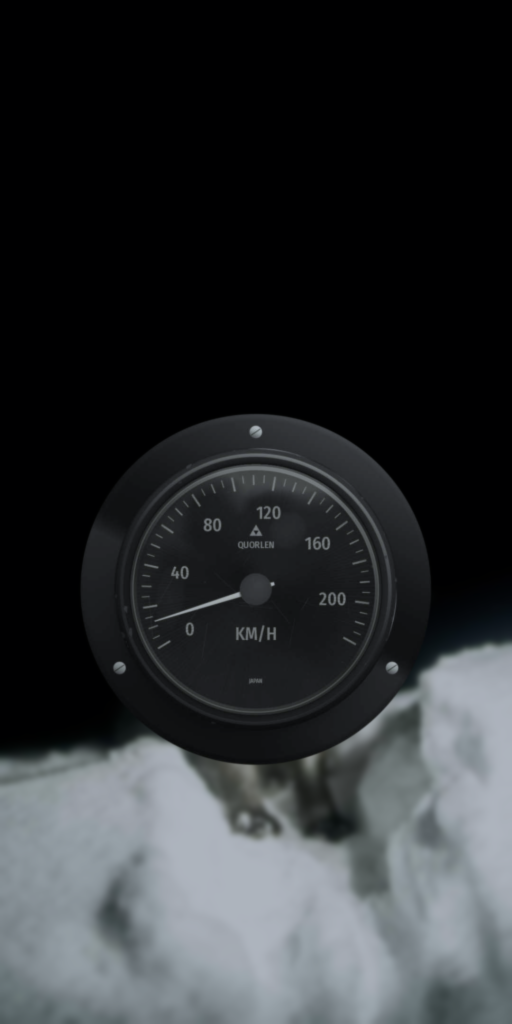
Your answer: 12.5 km/h
